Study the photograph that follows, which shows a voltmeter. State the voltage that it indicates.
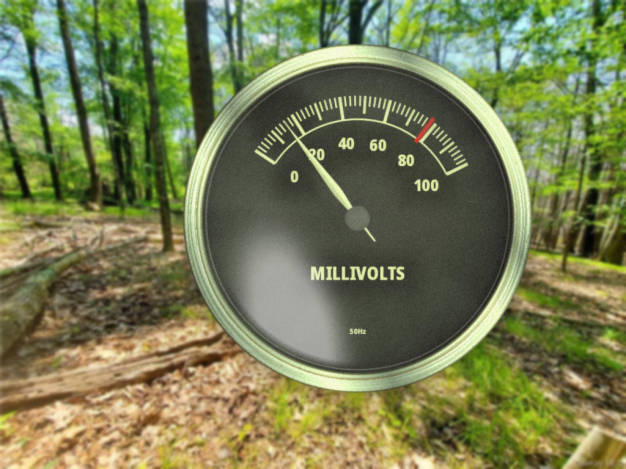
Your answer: 16 mV
